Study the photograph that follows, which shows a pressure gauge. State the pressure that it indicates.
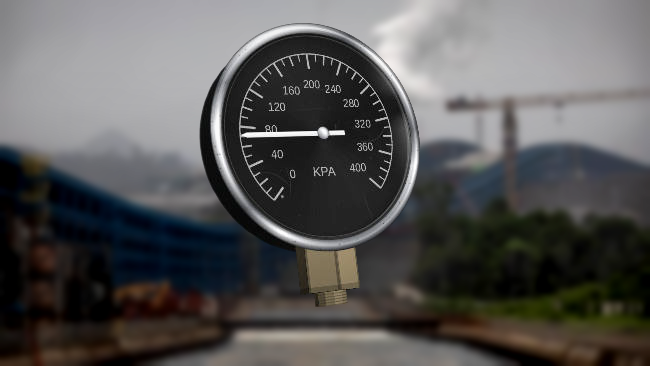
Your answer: 70 kPa
